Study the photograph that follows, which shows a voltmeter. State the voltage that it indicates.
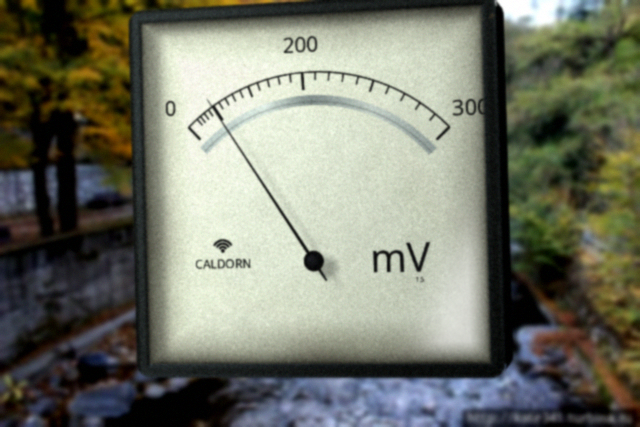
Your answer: 100 mV
